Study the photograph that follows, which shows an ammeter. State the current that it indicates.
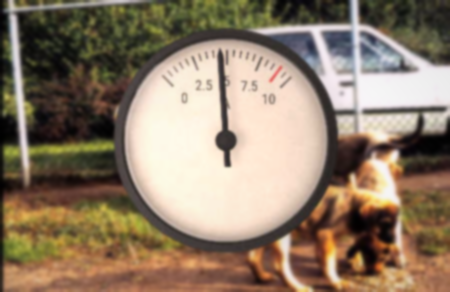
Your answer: 4.5 A
